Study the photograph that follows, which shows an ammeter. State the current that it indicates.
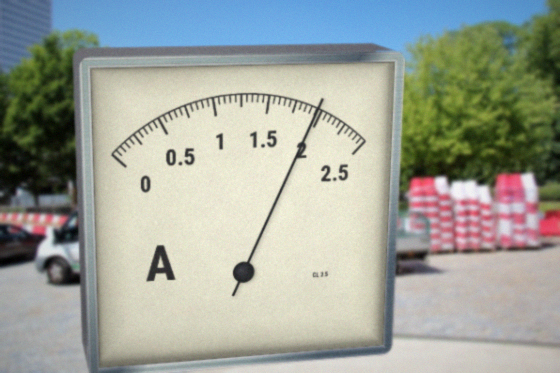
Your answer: 1.95 A
